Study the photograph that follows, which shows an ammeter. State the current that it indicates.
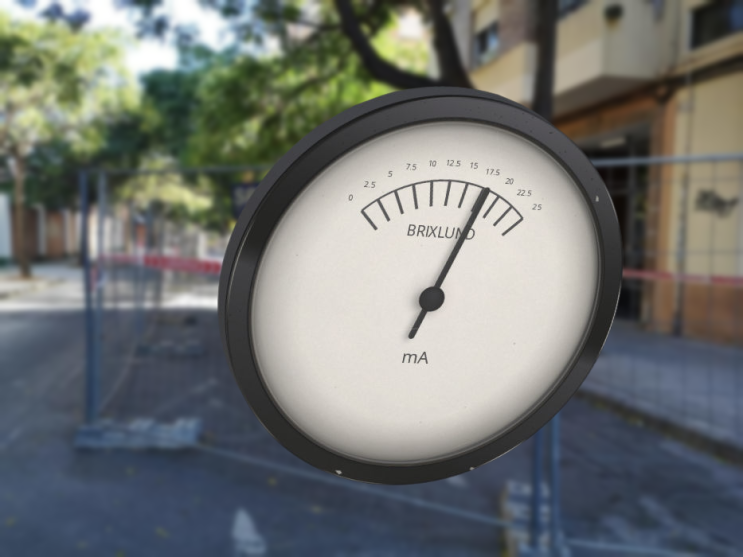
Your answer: 17.5 mA
